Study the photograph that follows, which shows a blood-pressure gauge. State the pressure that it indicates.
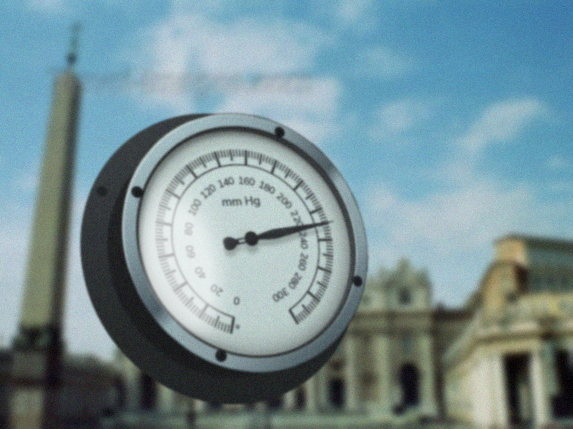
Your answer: 230 mmHg
